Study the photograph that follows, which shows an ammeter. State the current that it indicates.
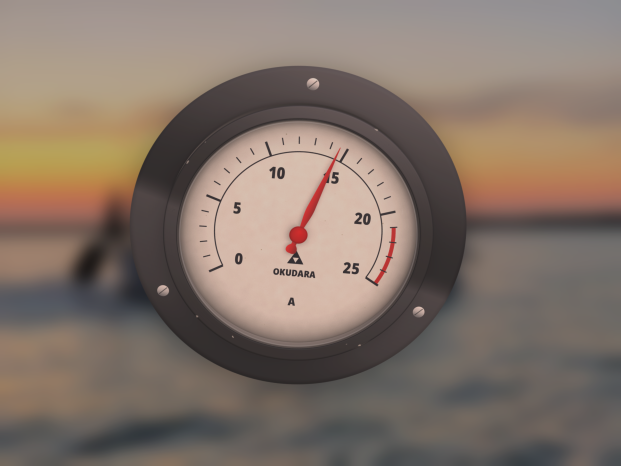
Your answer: 14.5 A
